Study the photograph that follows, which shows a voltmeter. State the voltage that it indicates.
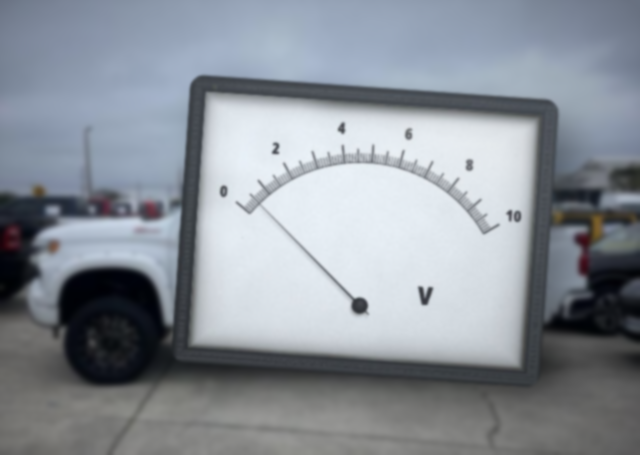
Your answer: 0.5 V
